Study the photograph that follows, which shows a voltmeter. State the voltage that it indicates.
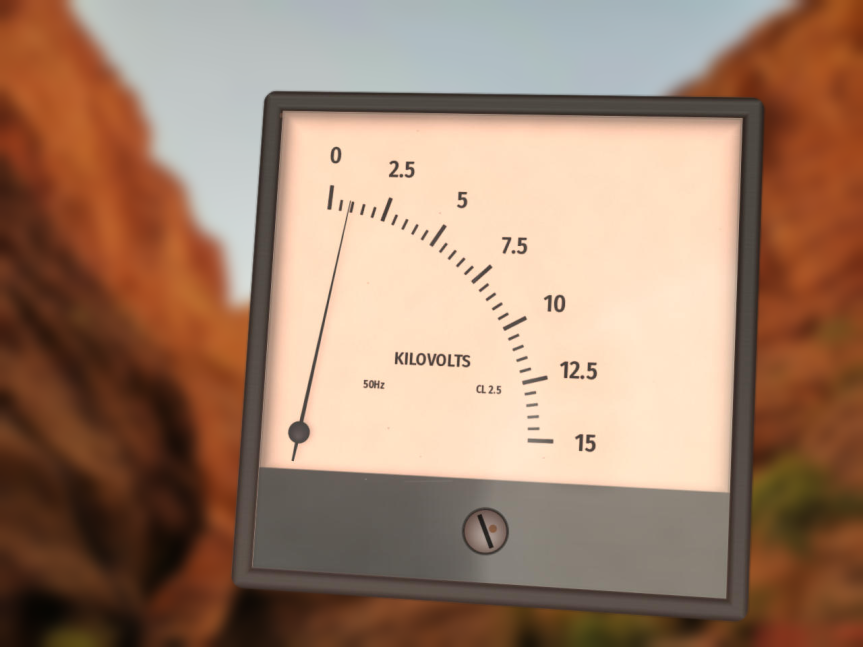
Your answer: 1 kV
